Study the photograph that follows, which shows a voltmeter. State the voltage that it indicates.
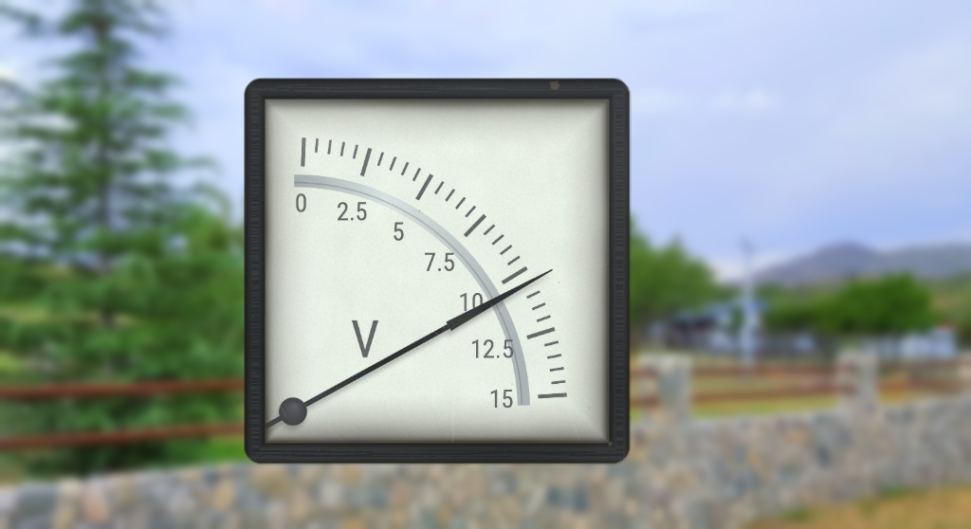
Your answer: 10.5 V
